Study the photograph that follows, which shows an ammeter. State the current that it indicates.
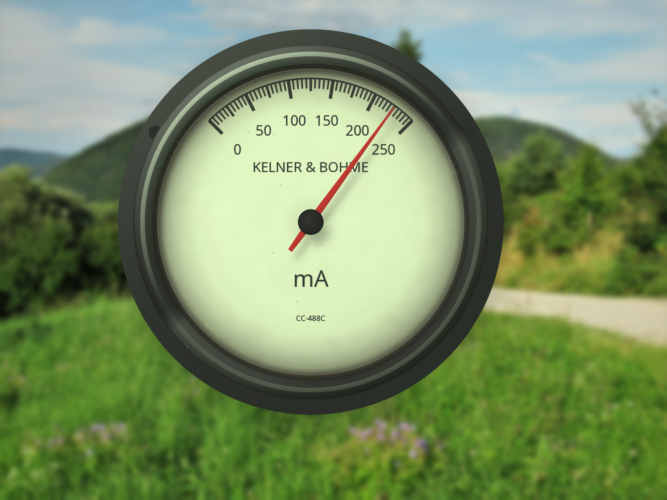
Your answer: 225 mA
